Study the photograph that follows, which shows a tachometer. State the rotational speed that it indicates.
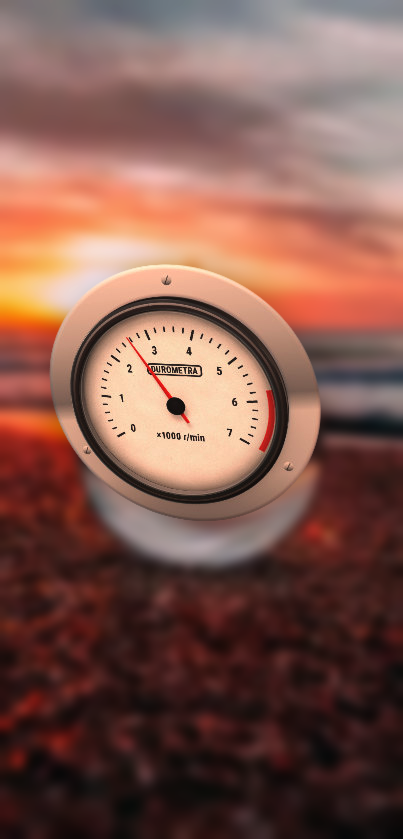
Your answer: 2600 rpm
